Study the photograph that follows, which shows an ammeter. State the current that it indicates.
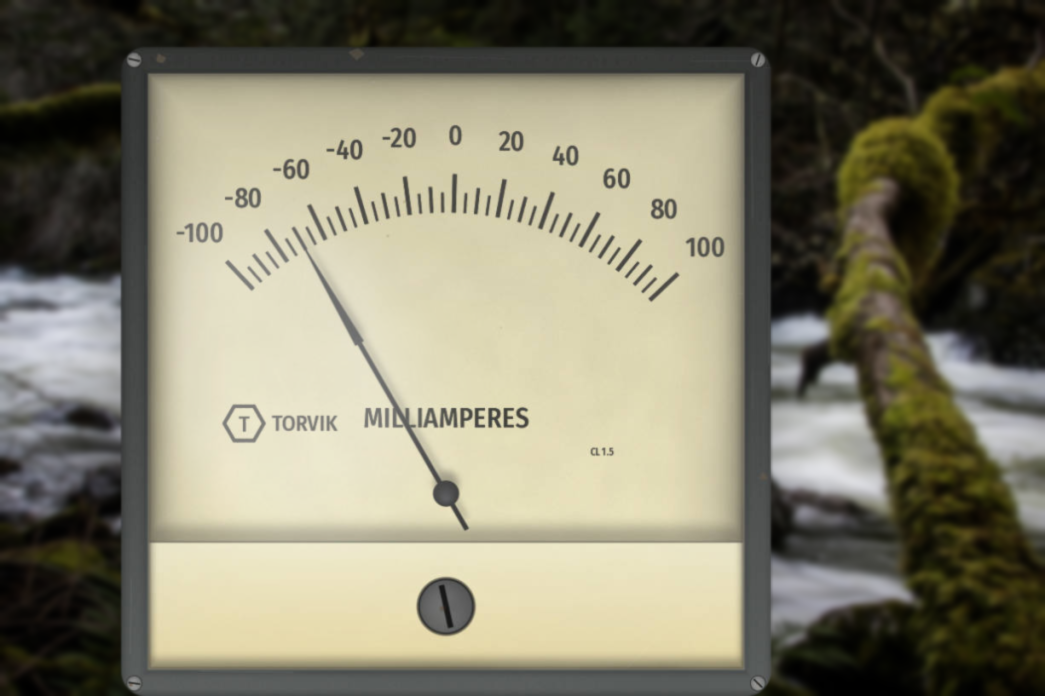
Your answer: -70 mA
